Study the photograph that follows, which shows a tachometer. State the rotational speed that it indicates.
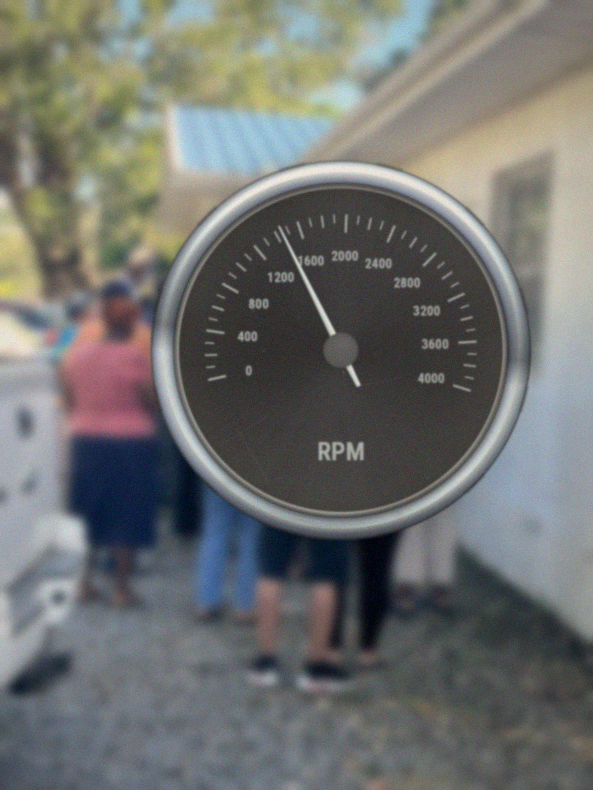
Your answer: 1450 rpm
